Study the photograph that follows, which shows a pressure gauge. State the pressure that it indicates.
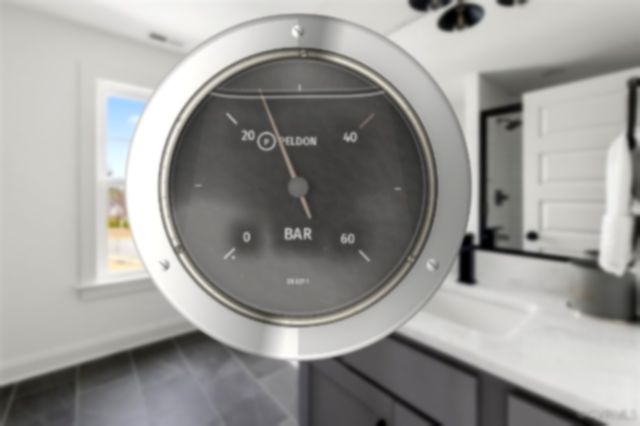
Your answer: 25 bar
